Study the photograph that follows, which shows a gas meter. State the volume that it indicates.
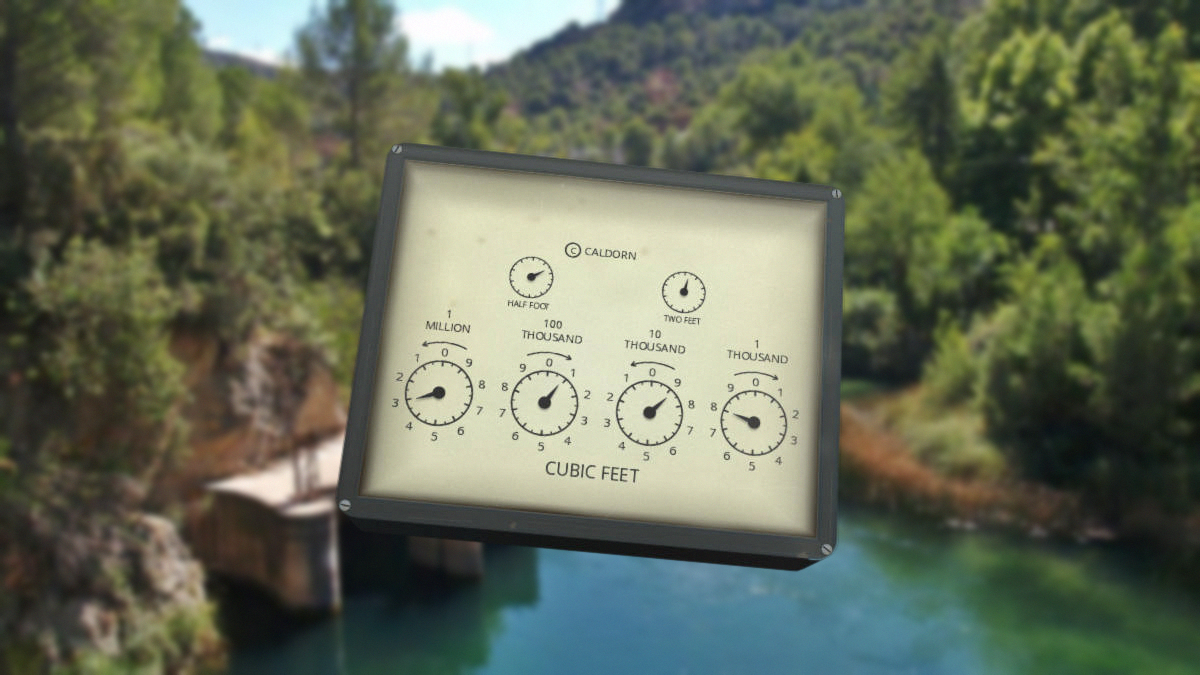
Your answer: 308800 ft³
